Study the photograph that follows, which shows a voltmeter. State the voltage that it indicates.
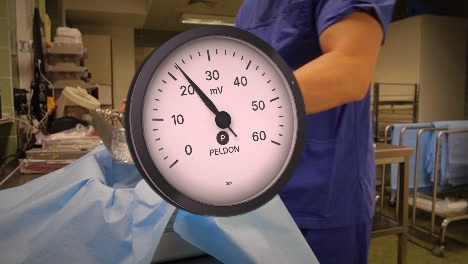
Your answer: 22 mV
